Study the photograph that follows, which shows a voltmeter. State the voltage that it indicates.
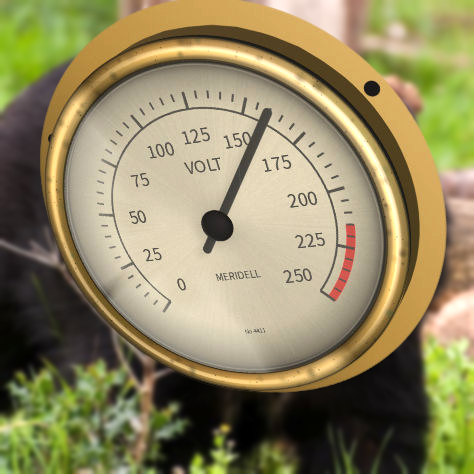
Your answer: 160 V
